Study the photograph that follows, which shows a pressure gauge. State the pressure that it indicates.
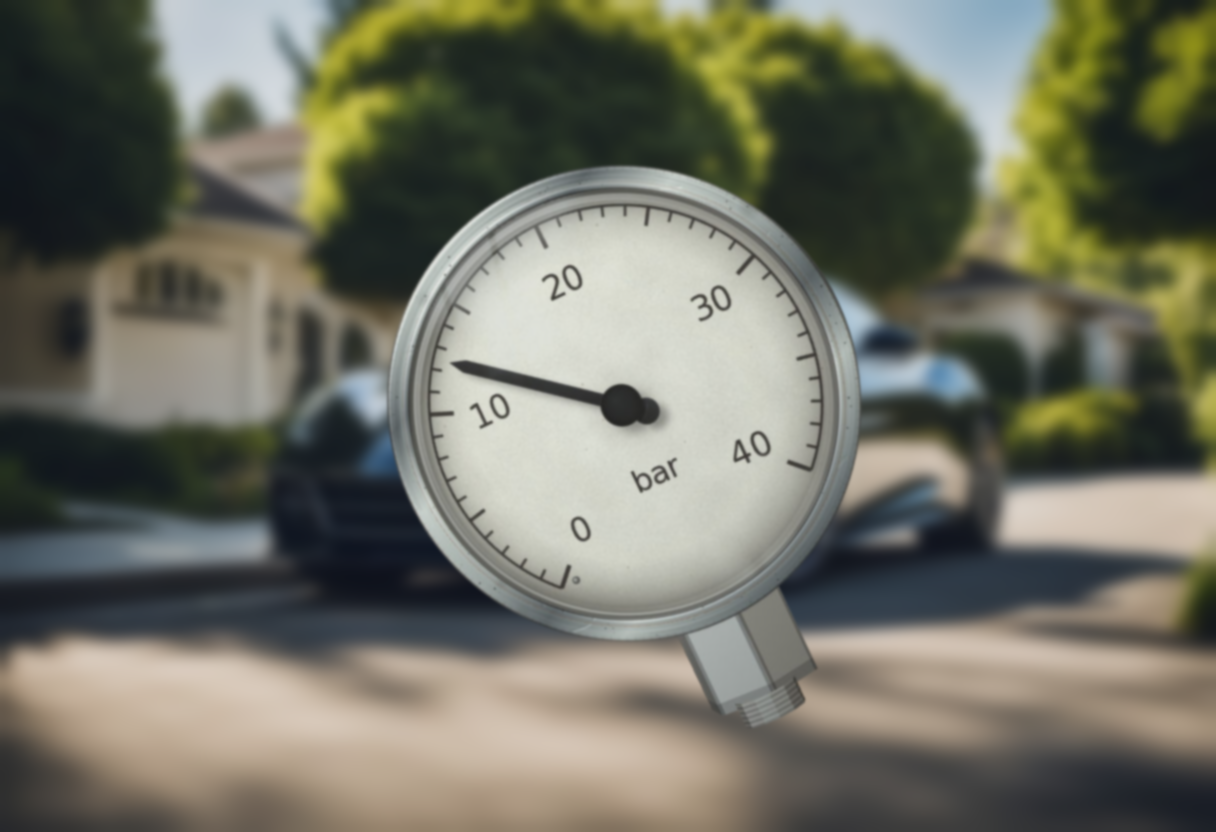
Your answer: 12.5 bar
